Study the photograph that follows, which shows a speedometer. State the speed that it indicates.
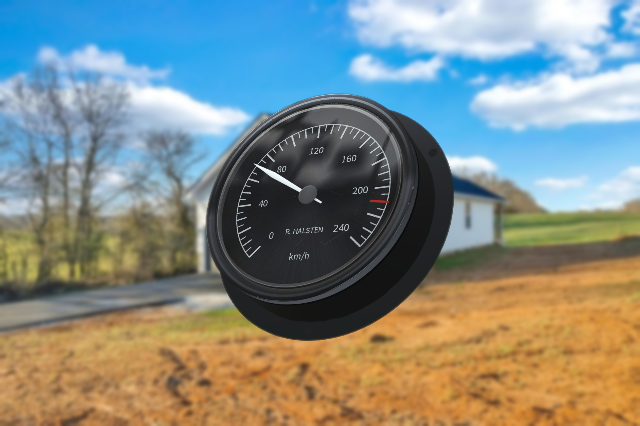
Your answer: 70 km/h
